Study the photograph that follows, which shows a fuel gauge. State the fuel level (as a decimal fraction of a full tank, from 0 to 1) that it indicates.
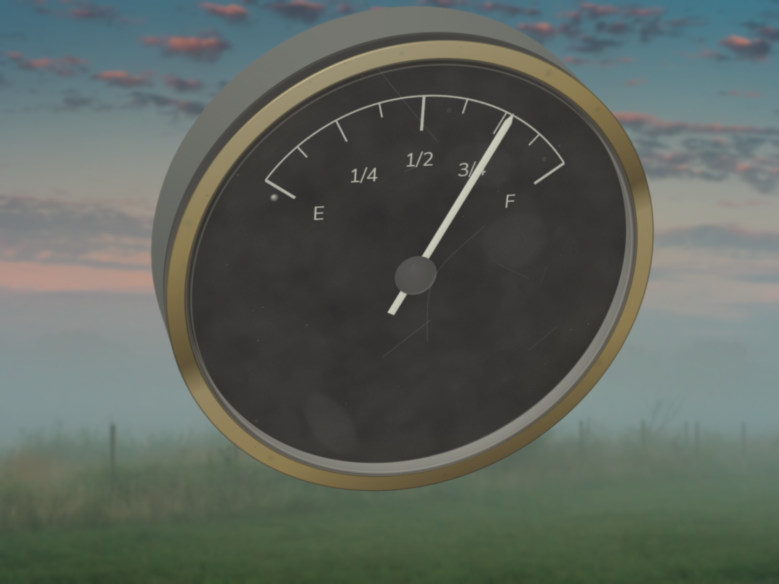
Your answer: 0.75
